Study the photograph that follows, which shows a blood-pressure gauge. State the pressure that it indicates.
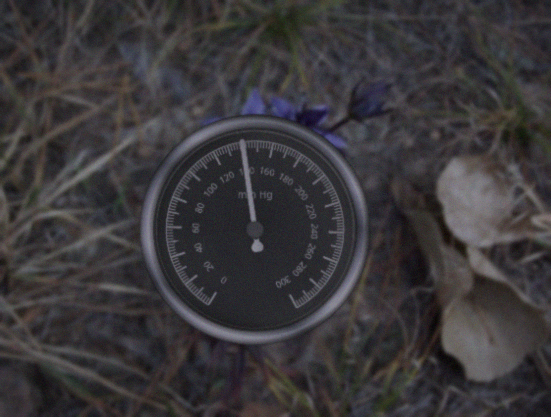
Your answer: 140 mmHg
